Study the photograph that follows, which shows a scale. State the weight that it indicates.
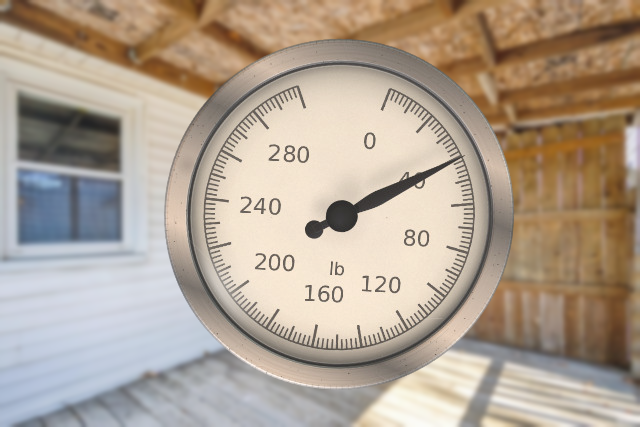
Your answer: 40 lb
